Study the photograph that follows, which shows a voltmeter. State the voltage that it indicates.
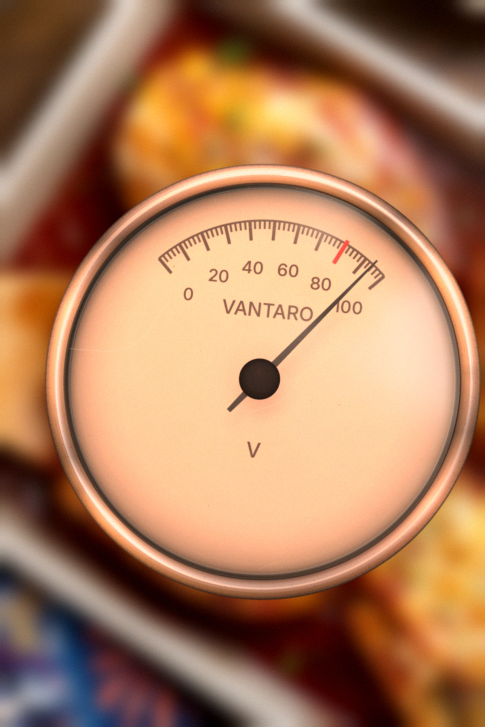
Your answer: 94 V
